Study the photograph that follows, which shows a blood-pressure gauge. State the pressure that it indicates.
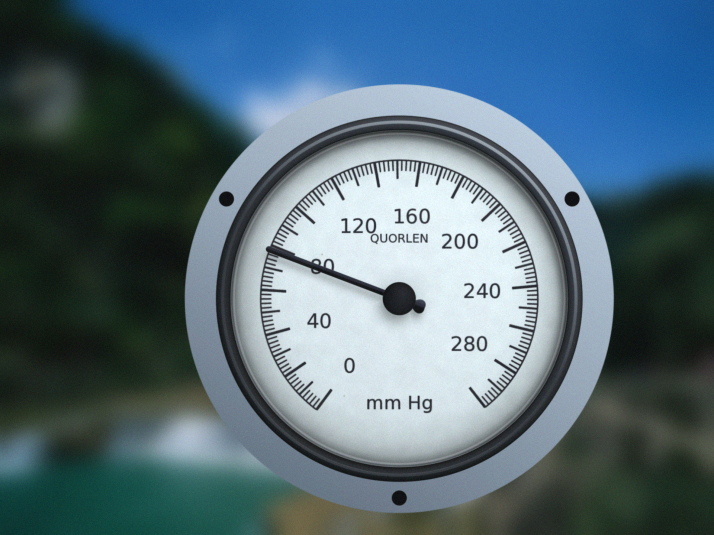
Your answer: 78 mmHg
